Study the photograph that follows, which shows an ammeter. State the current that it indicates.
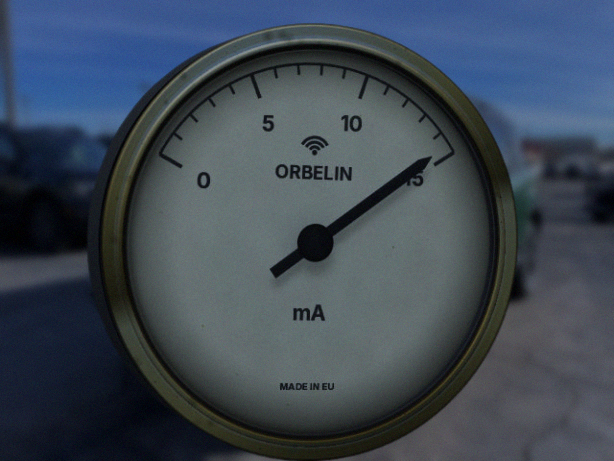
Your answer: 14.5 mA
